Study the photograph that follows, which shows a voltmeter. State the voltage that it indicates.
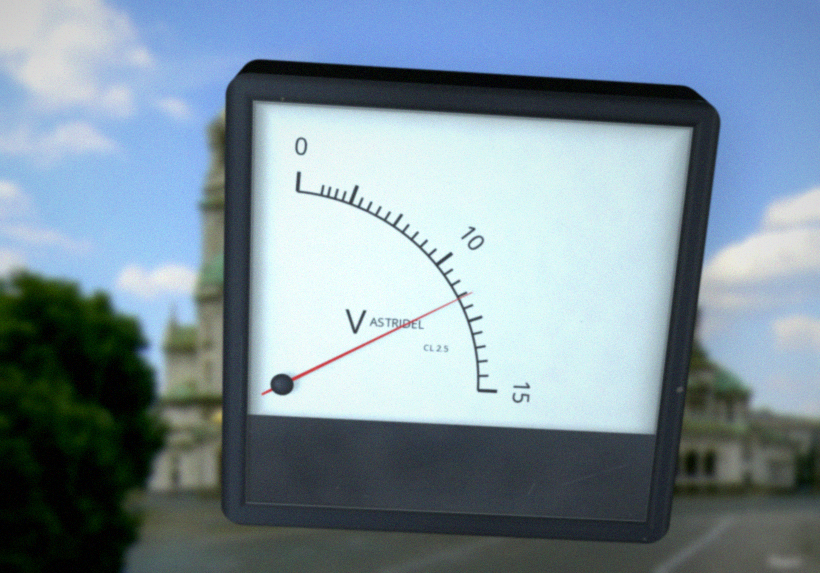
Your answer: 11.5 V
